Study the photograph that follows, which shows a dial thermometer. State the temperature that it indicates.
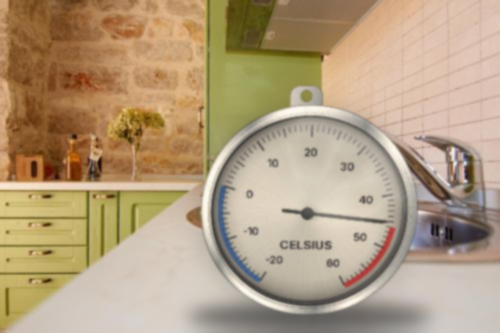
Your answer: 45 °C
